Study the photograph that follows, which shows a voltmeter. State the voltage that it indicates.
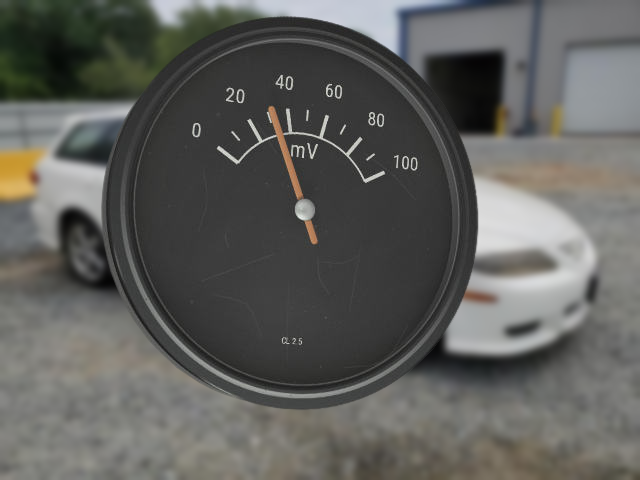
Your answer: 30 mV
